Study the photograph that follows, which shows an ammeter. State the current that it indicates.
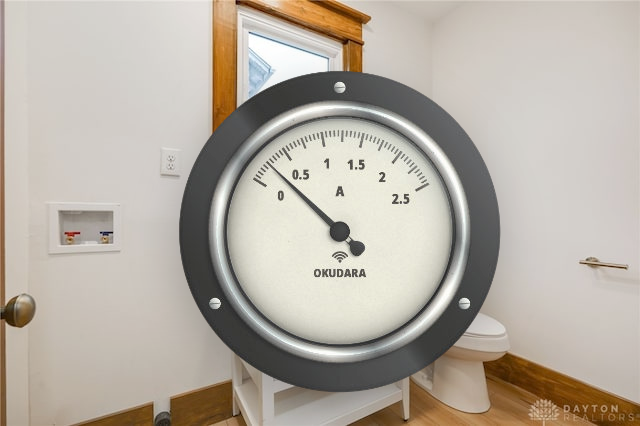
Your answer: 0.25 A
